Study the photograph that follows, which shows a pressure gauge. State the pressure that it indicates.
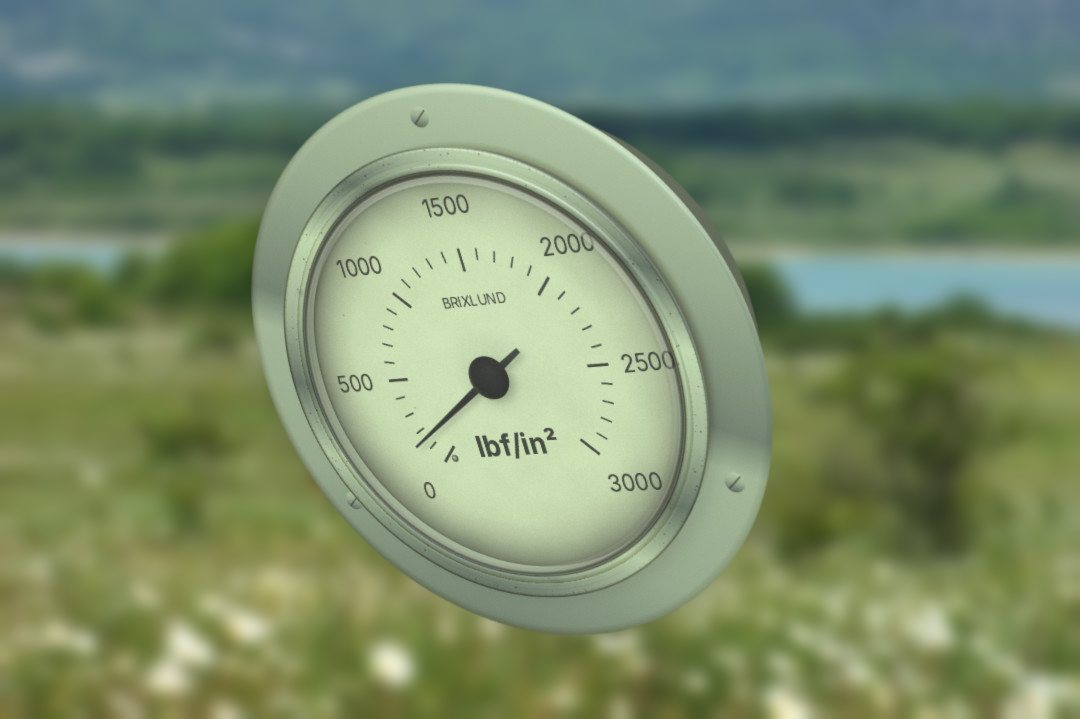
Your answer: 150 psi
